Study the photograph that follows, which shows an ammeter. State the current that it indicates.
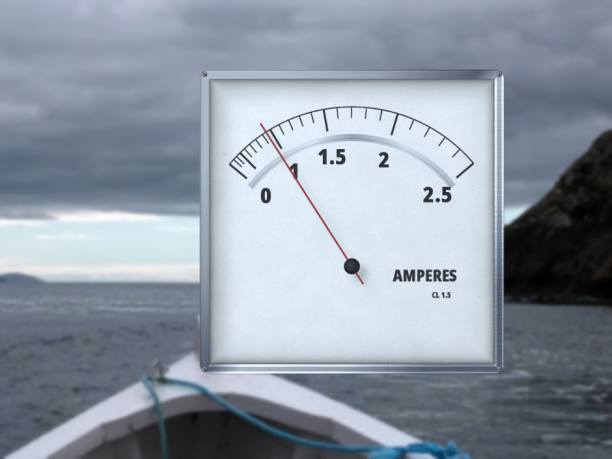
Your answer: 0.95 A
